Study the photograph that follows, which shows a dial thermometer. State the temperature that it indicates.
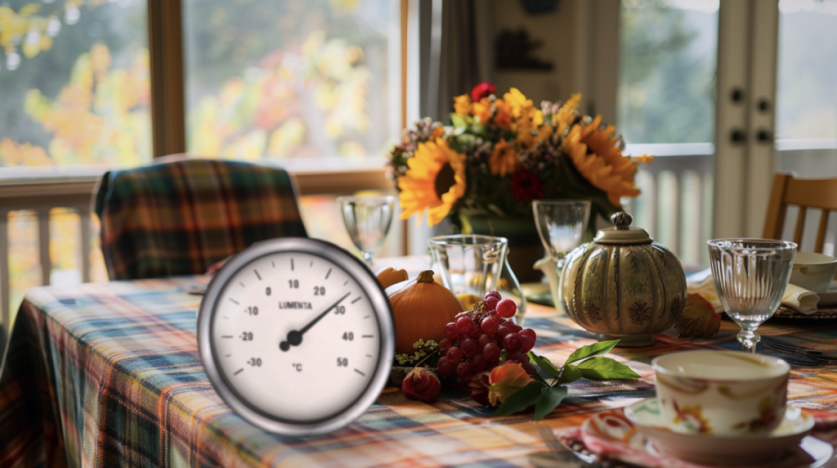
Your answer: 27.5 °C
